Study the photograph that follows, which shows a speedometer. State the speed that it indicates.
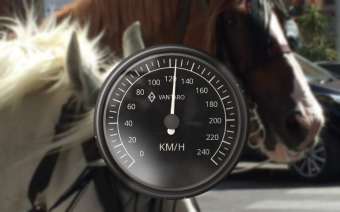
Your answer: 125 km/h
